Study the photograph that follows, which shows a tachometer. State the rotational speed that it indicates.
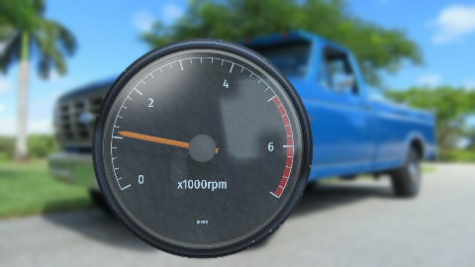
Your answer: 1100 rpm
